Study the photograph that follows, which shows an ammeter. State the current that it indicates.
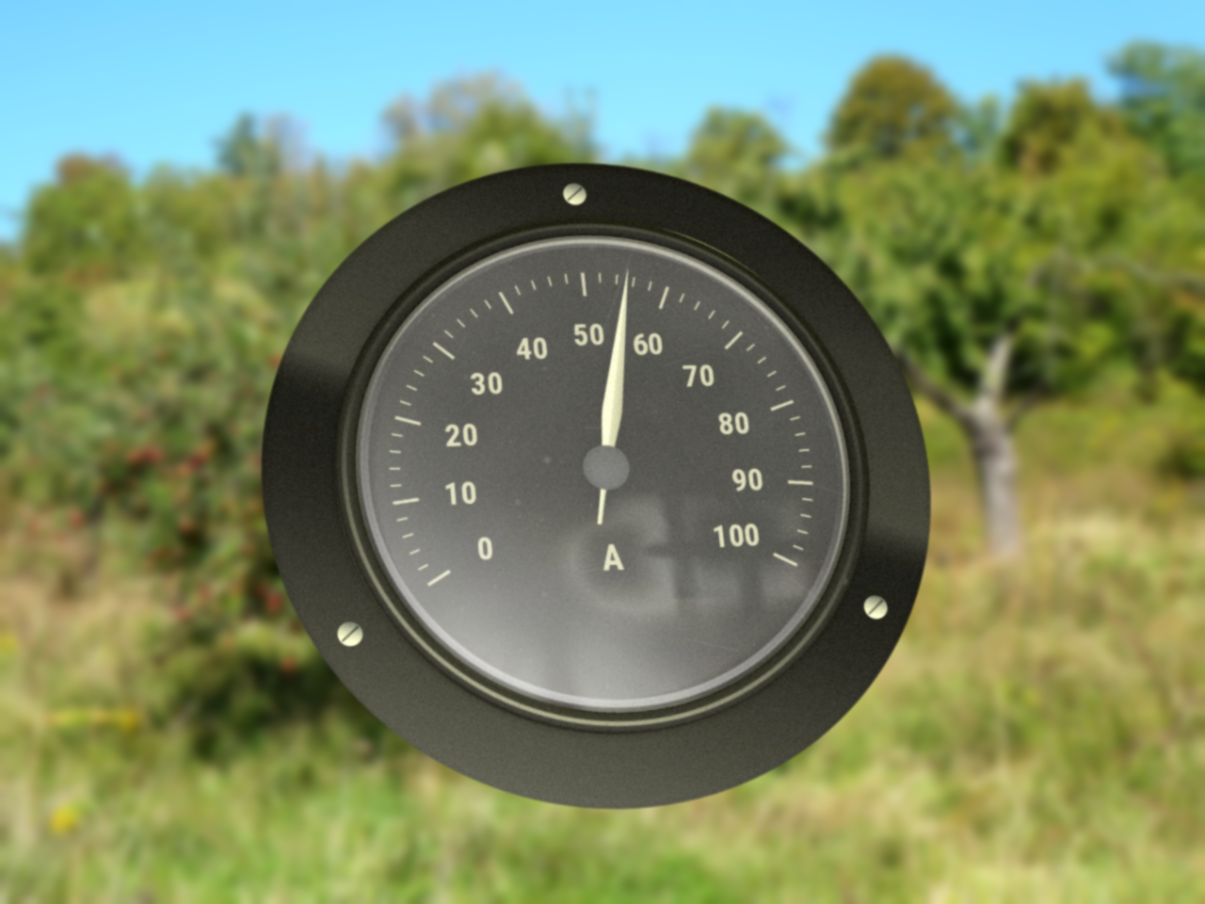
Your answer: 55 A
